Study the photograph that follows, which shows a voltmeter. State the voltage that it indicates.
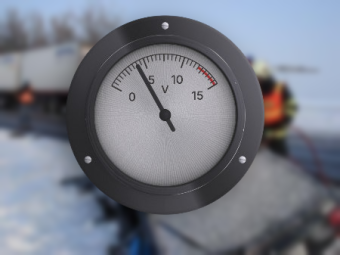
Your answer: 4 V
